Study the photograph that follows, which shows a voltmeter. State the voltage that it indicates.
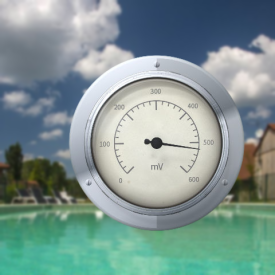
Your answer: 520 mV
